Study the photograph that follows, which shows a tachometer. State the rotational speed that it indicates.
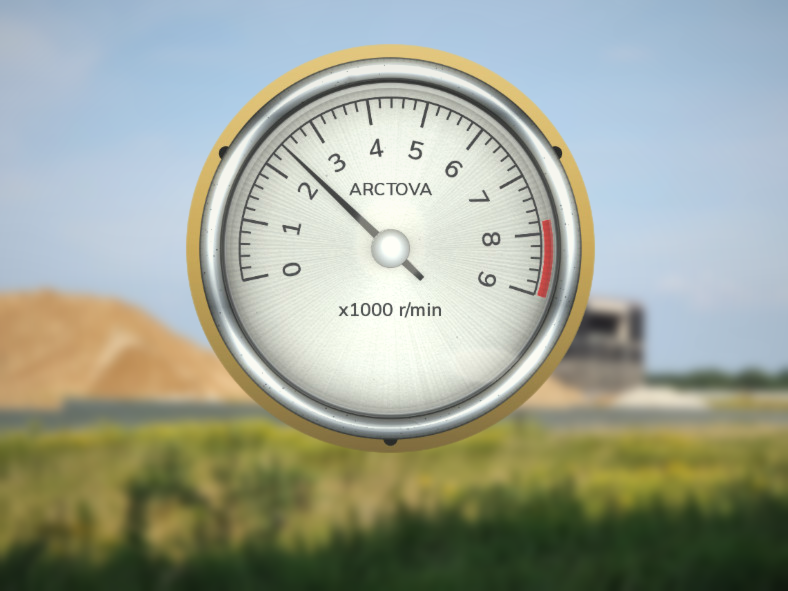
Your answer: 2400 rpm
